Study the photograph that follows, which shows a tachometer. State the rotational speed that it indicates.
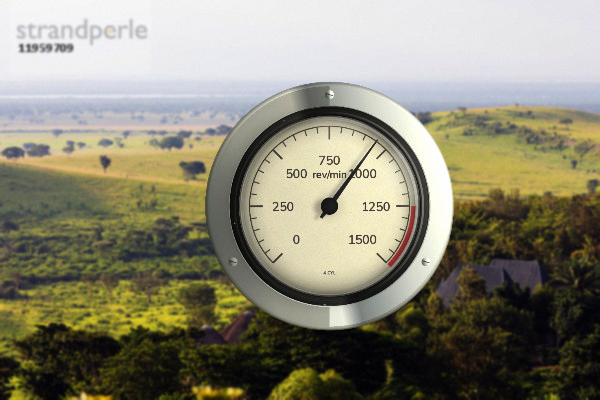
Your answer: 950 rpm
